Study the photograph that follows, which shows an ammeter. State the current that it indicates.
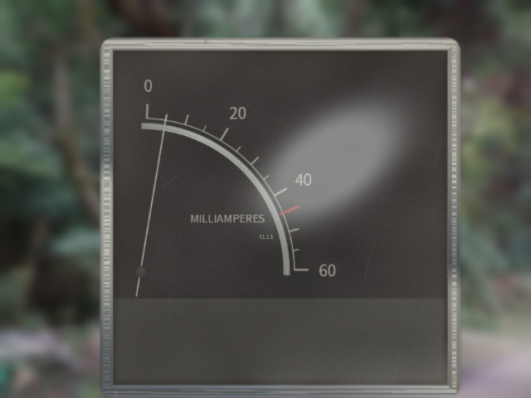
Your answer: 5 mA
